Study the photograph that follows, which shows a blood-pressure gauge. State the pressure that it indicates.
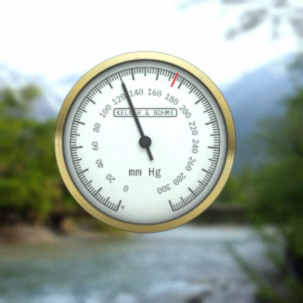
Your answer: 130 mmHg
